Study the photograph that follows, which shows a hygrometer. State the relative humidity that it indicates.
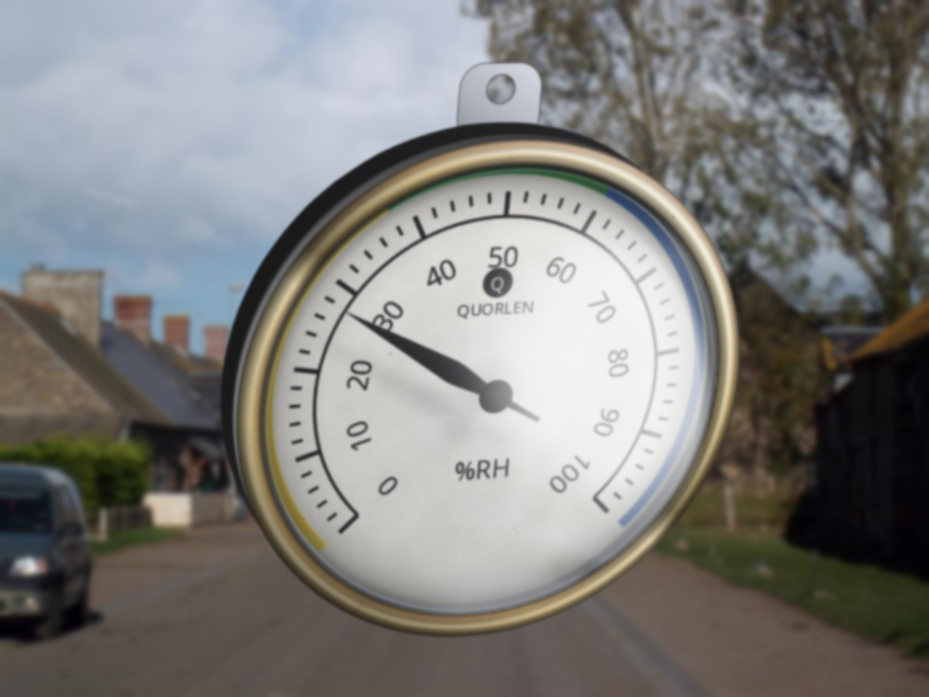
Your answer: 28 %
